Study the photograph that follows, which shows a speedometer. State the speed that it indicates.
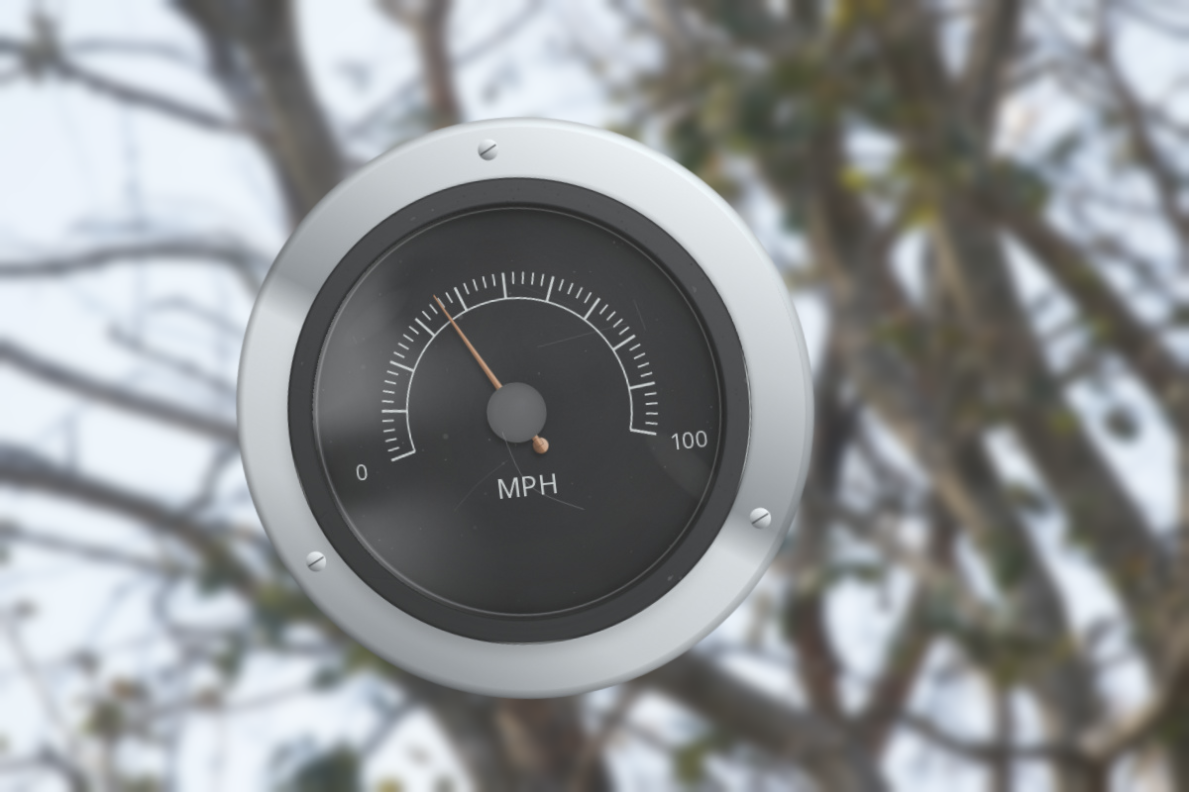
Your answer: 36 mph
